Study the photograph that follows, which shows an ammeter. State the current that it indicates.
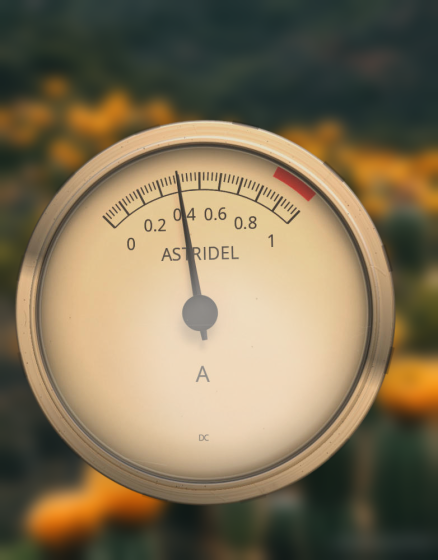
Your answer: 0.4 A
